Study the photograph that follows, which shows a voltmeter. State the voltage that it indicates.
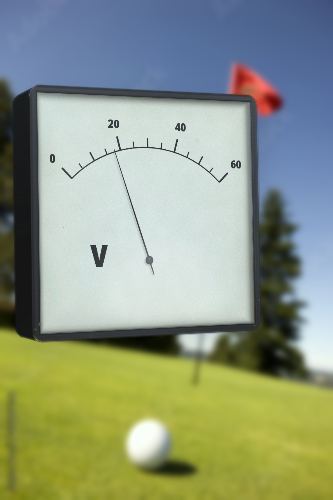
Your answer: 17.5 V
